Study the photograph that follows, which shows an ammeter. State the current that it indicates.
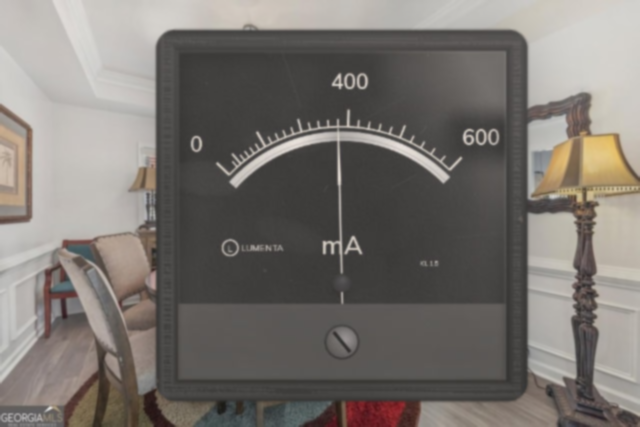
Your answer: 380 mA
